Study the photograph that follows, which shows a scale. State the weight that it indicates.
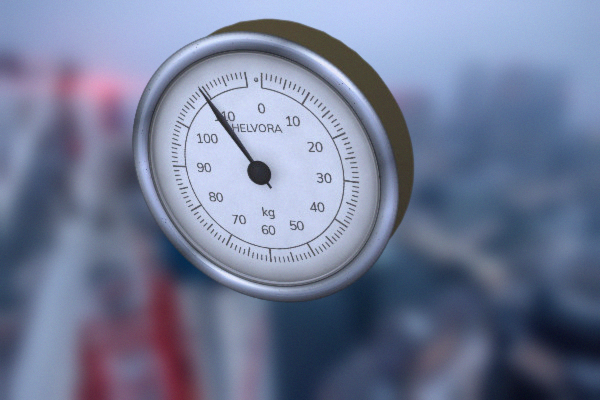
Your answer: 110 kg
